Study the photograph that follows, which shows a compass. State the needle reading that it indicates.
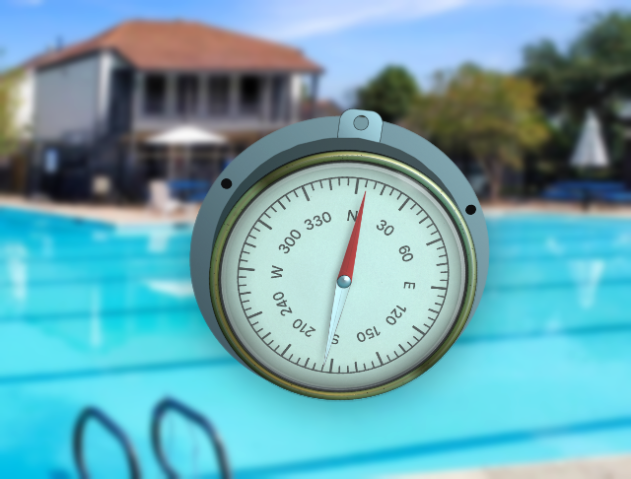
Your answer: 5 °
